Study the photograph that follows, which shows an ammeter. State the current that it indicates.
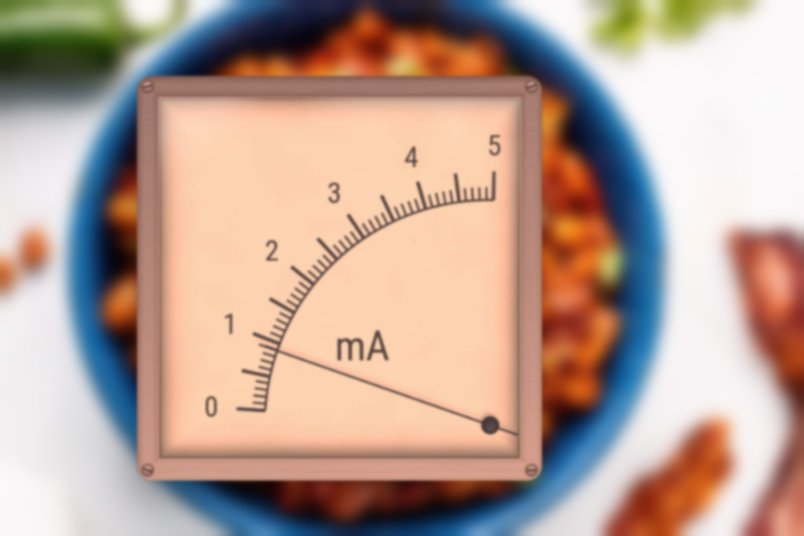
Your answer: 0.9 mA
